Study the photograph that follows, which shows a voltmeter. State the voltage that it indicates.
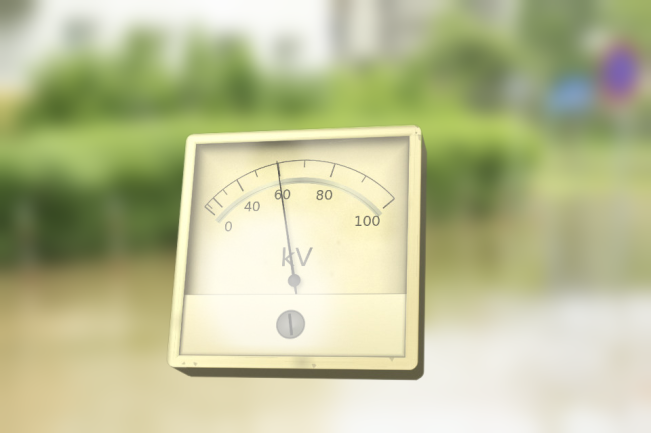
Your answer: 60 kV
